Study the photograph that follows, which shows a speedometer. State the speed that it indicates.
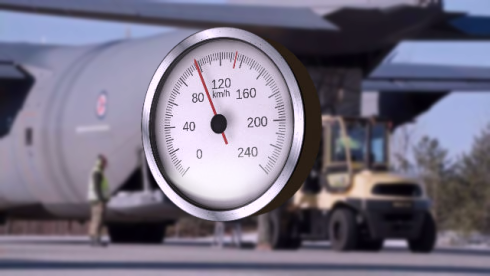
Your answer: 100 km/h
